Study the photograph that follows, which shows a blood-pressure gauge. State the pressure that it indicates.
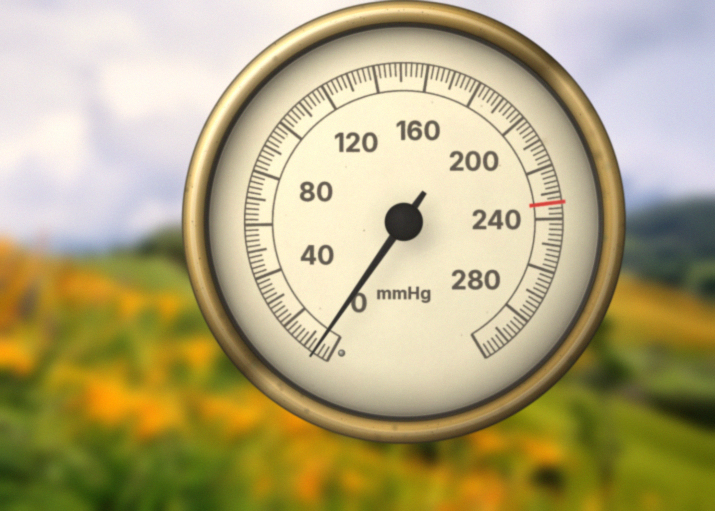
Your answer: 6 mmHg
